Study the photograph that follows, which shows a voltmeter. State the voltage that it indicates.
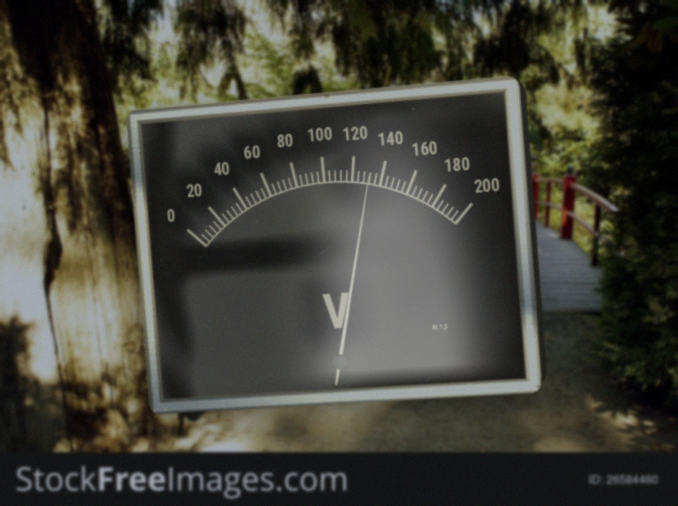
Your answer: 132 V
